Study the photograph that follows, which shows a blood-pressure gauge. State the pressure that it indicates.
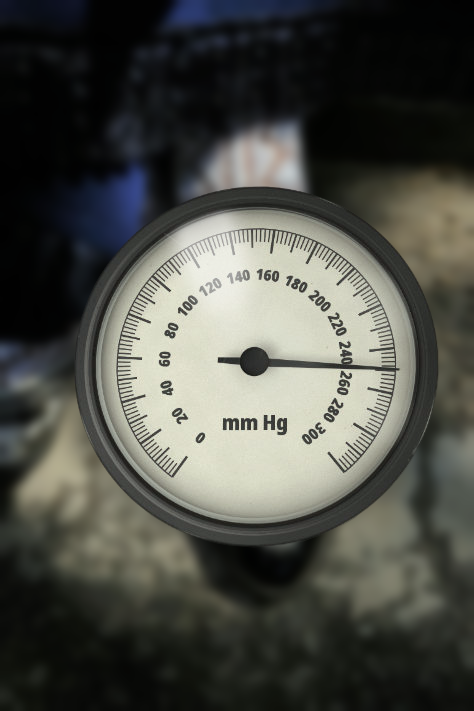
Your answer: 250 mmHg
